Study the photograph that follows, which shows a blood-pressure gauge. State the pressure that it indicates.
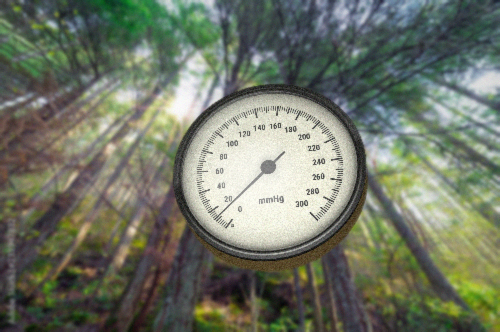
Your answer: 10 mmHg
